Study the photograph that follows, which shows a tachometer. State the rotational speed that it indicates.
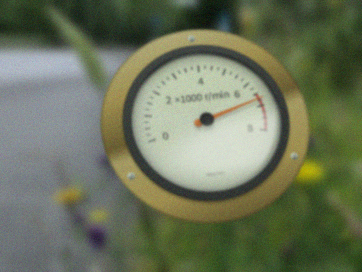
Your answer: 6750 rpm
